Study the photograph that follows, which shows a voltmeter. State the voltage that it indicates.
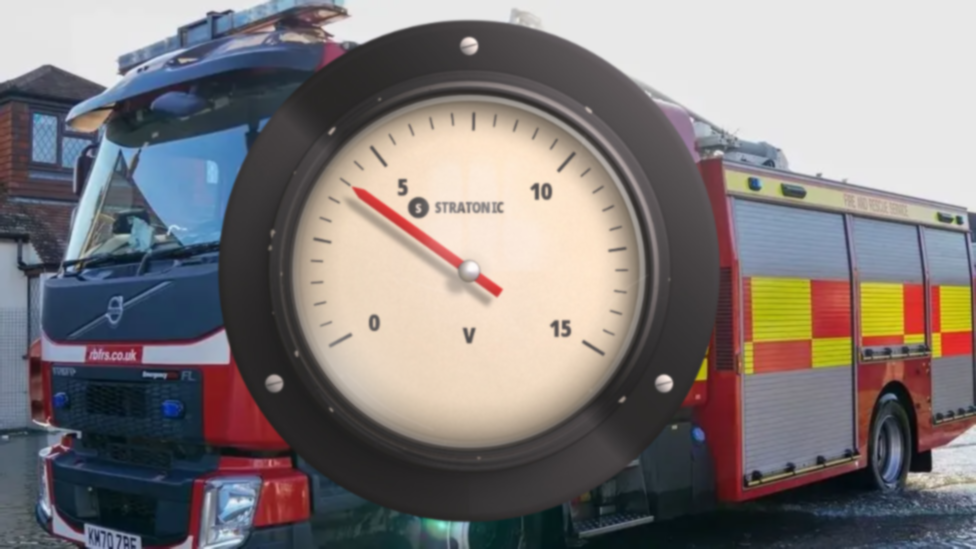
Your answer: 4 V
